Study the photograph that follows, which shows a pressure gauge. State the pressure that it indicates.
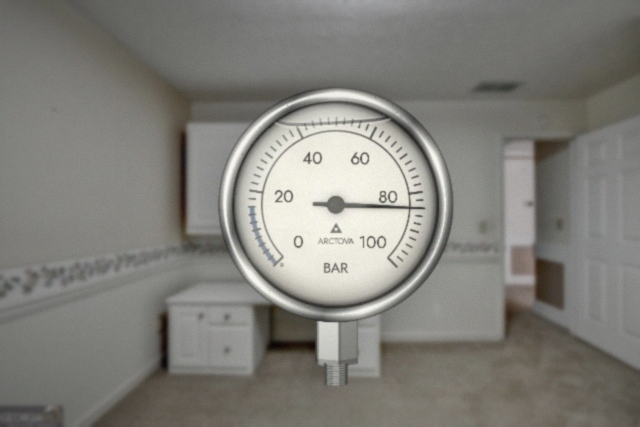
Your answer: 84 bar
